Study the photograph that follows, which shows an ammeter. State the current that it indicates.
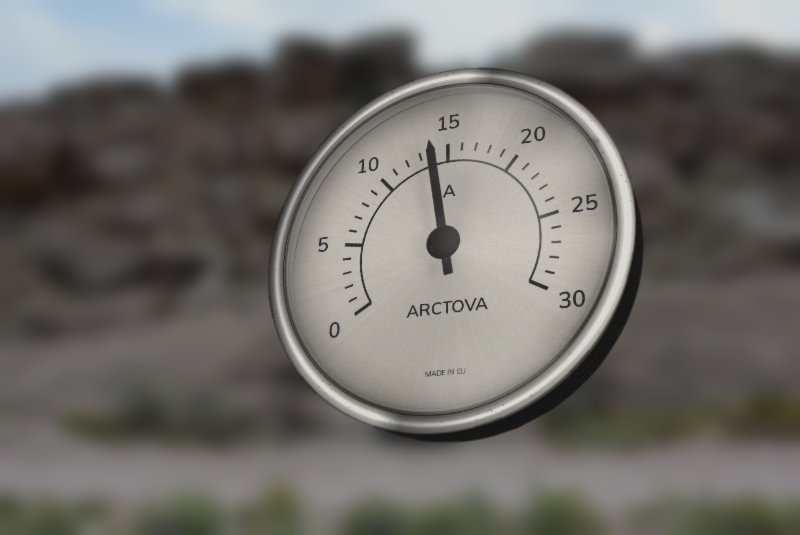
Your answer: 14 A
